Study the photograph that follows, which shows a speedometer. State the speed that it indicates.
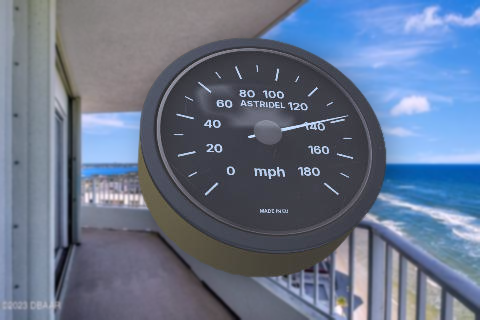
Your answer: 140 mph
